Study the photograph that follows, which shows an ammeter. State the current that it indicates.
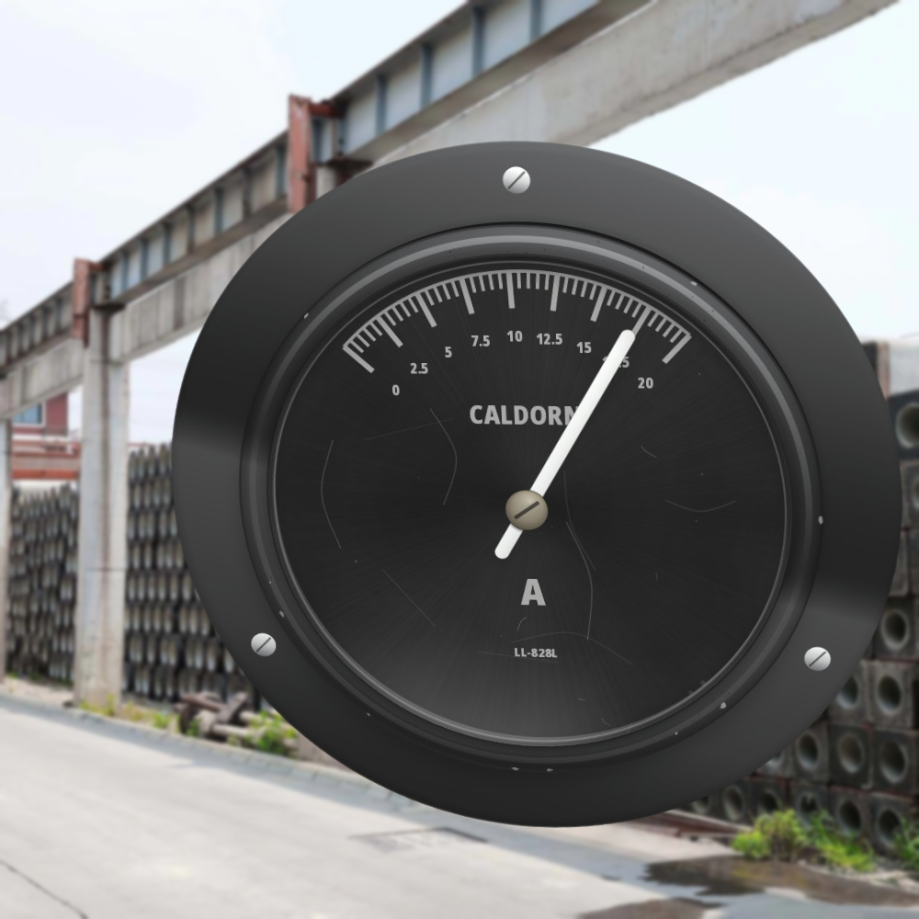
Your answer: 17.25 A
